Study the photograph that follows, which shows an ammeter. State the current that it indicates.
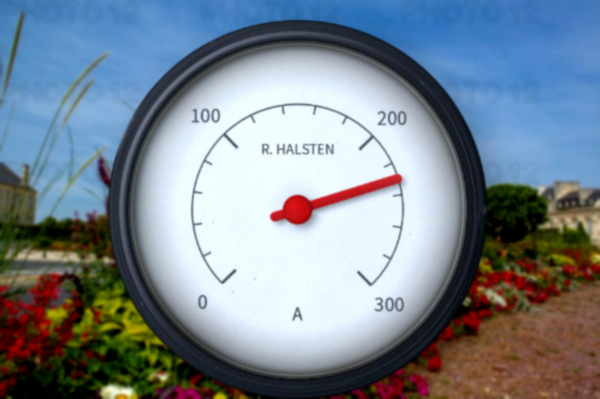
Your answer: 230 A
